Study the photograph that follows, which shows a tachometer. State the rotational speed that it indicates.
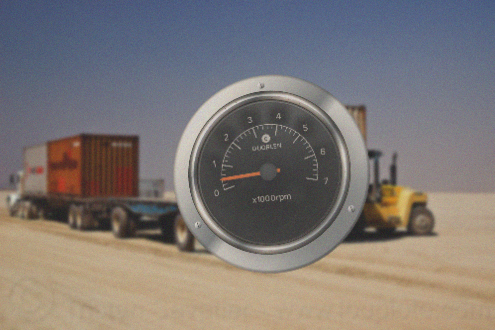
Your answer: 400 rpm
